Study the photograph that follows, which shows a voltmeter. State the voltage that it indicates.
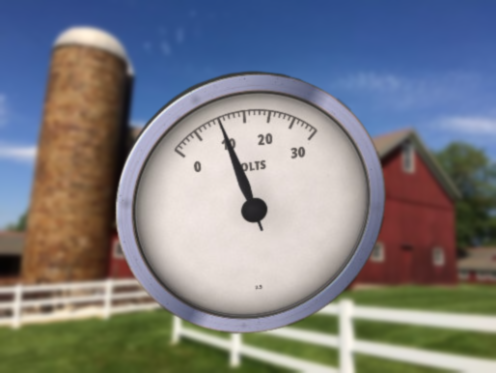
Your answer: 10 V
